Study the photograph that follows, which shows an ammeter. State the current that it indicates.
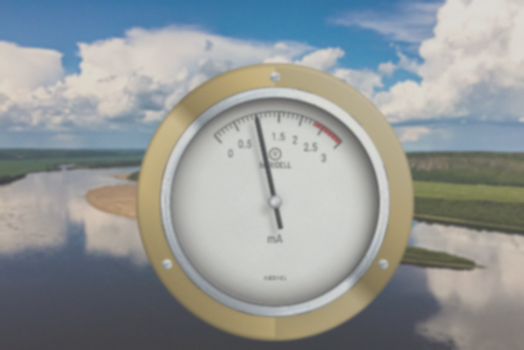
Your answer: 1 mA
